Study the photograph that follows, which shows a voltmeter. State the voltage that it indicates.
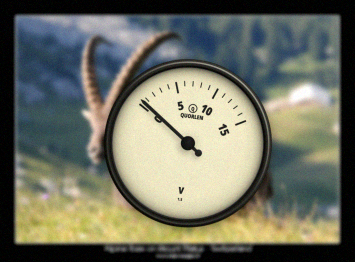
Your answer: 0.5 V
